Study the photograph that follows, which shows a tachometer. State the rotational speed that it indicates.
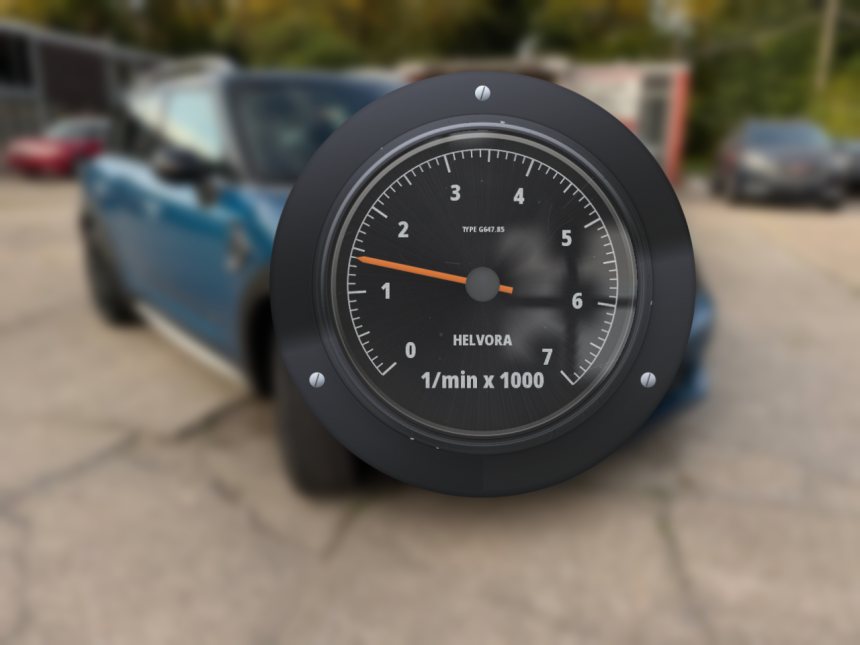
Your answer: 1400 rpm
